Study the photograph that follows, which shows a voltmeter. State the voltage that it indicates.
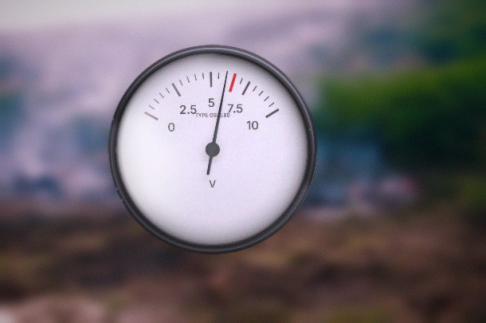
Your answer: 6 V
